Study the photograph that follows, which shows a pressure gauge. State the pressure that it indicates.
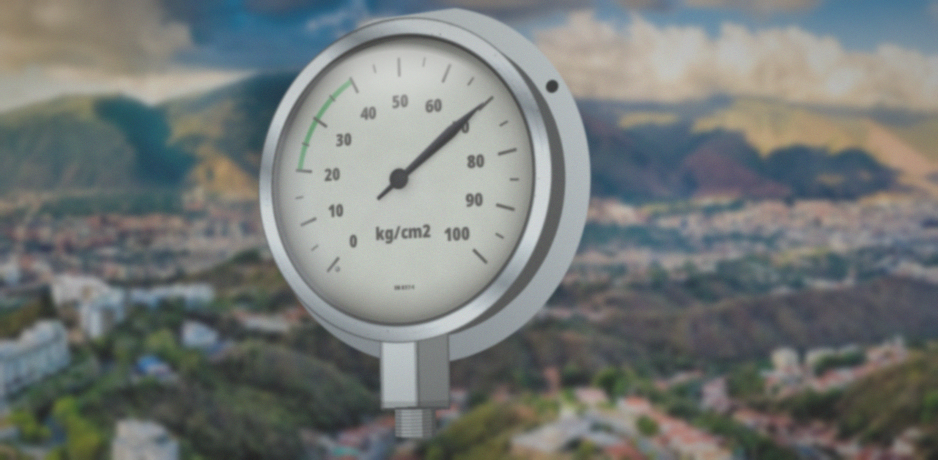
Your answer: 70 kg/cm²
